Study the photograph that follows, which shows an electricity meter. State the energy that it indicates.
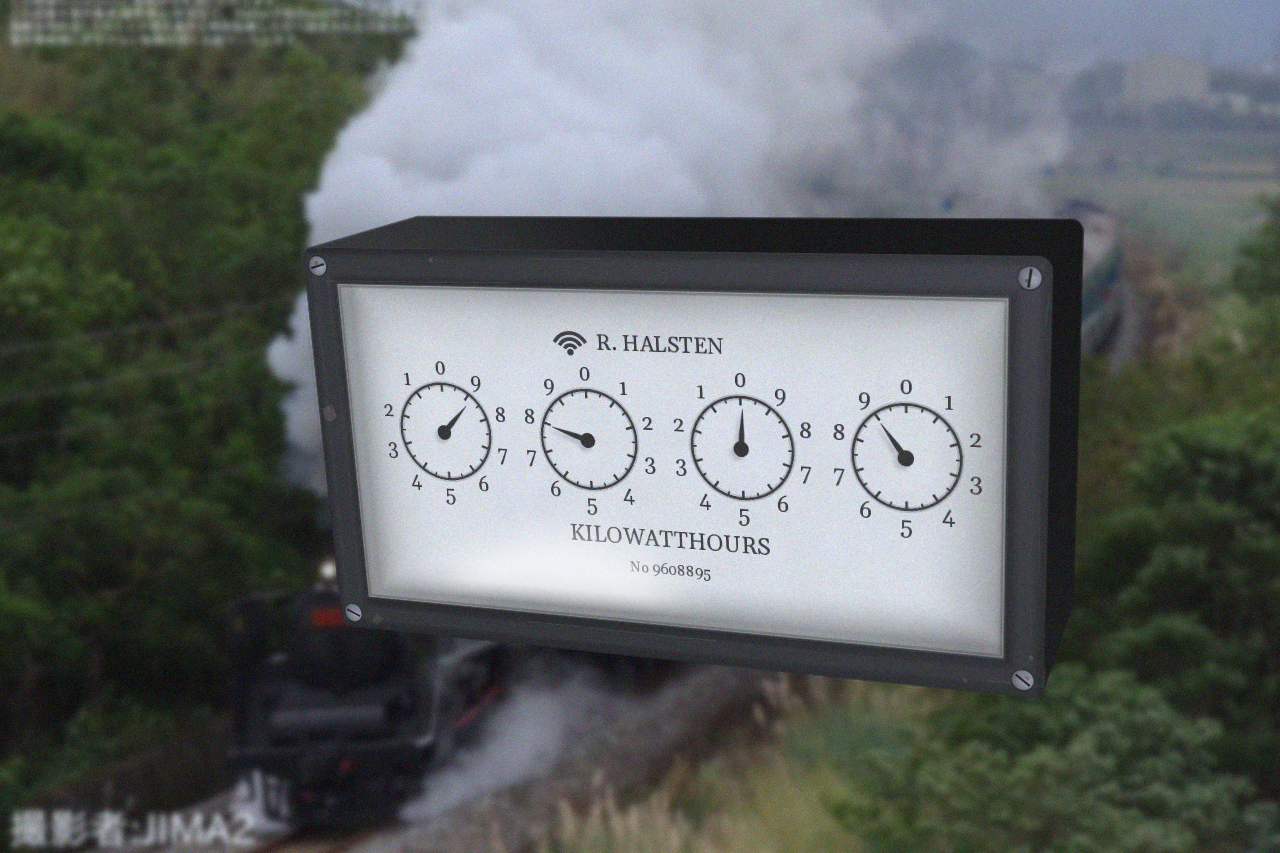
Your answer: 8799 kWh
